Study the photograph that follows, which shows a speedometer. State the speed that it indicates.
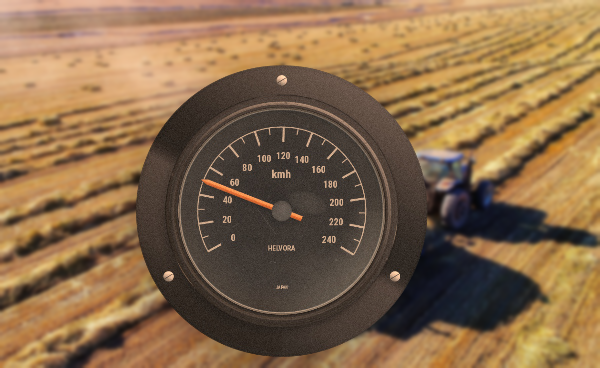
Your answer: 50 km/h
